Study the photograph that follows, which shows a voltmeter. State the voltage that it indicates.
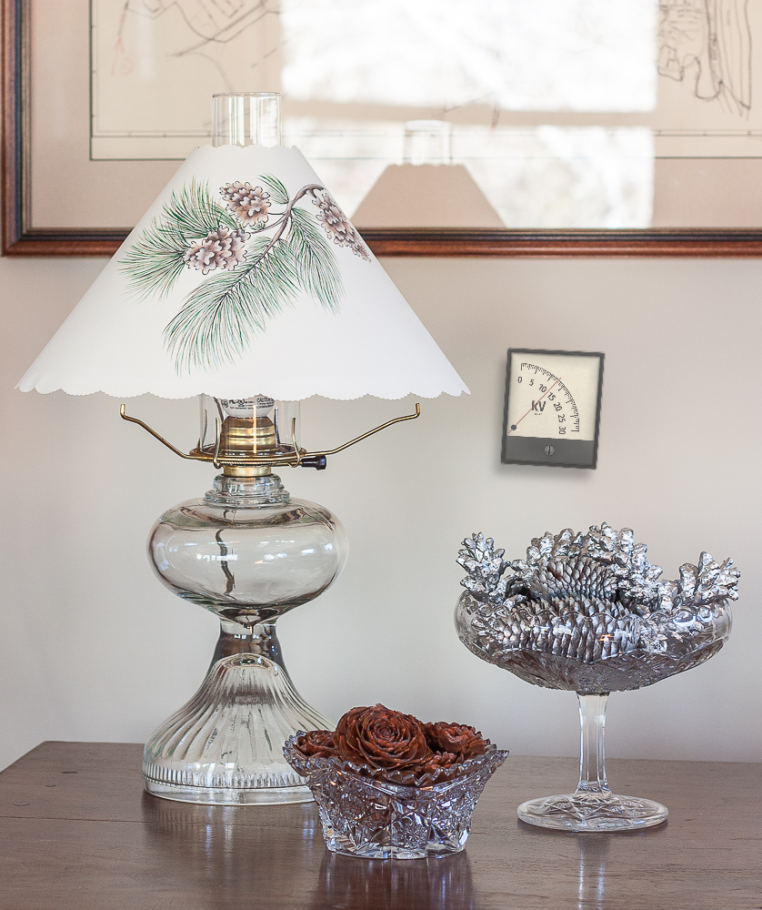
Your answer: 12.5 kV
